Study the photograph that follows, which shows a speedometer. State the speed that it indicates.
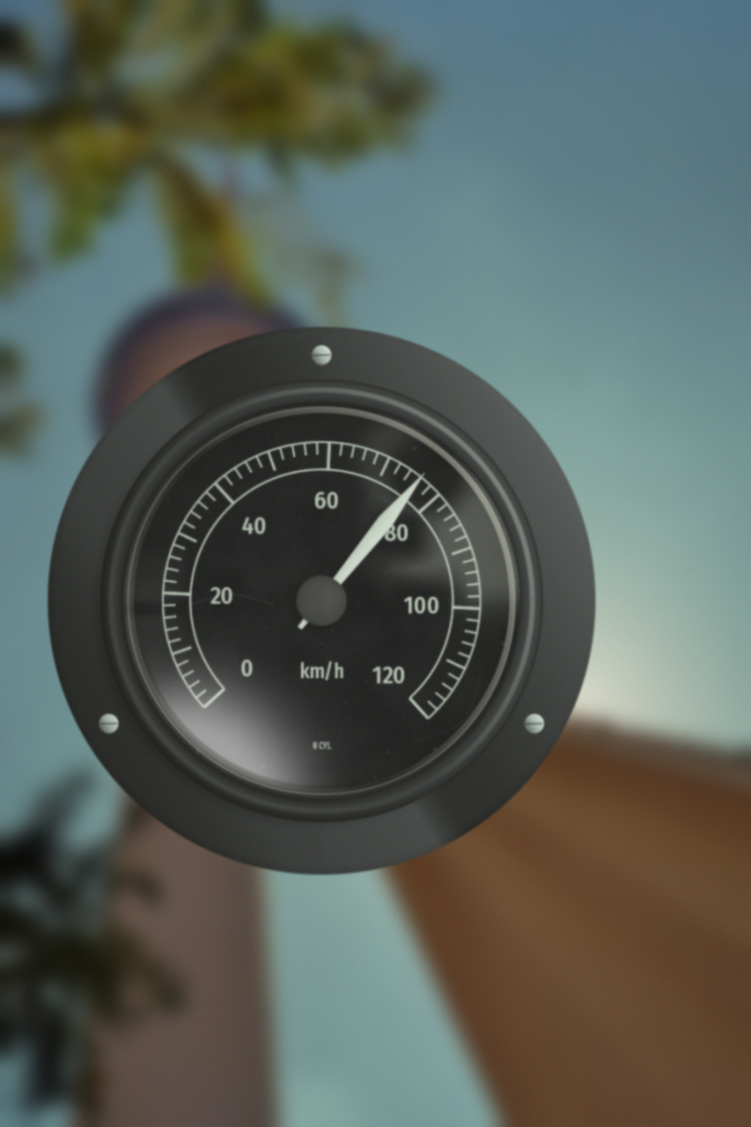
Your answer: 76 km/h
